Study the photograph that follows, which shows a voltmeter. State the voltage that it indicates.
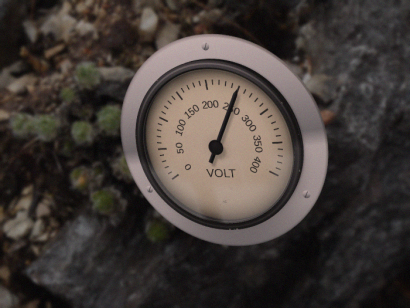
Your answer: 250 V
